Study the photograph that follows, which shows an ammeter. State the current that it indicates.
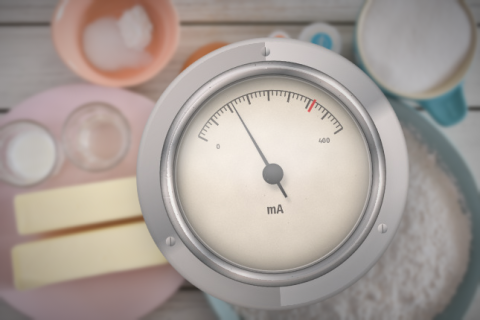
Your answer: 110 mA
